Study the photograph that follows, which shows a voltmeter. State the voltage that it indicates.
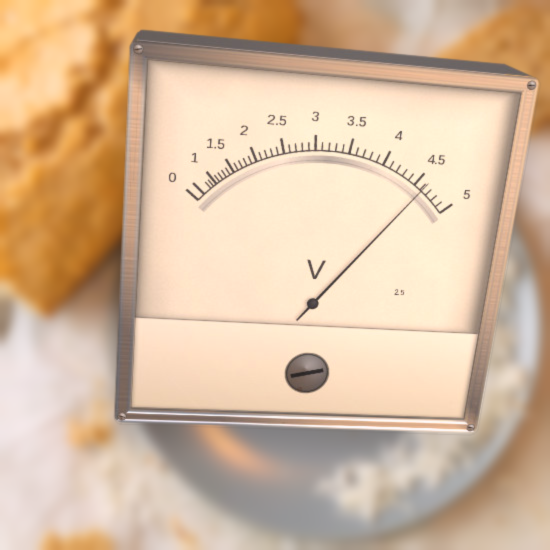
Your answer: 4.6 V
